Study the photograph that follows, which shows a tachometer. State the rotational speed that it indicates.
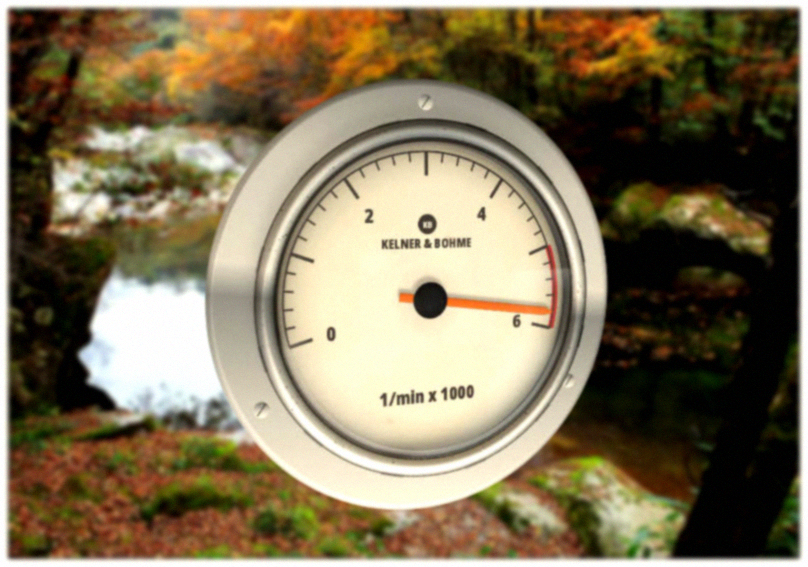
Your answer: 5800 rpm
